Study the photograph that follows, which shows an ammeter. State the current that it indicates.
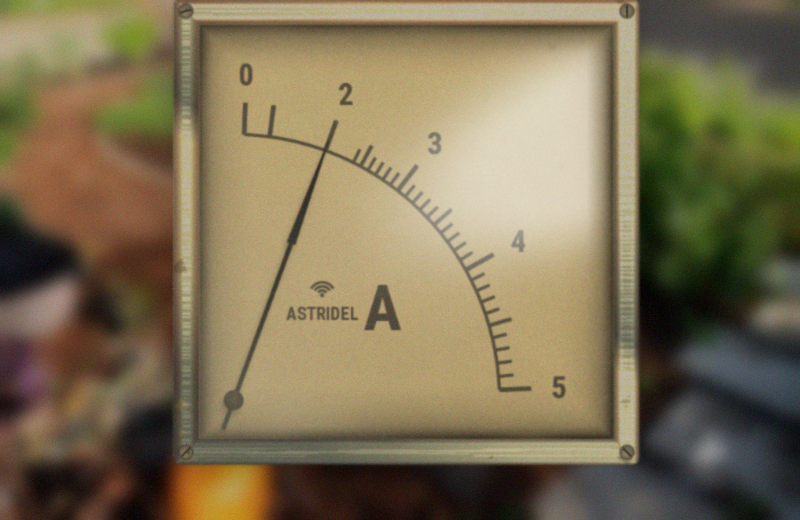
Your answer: 2 A
